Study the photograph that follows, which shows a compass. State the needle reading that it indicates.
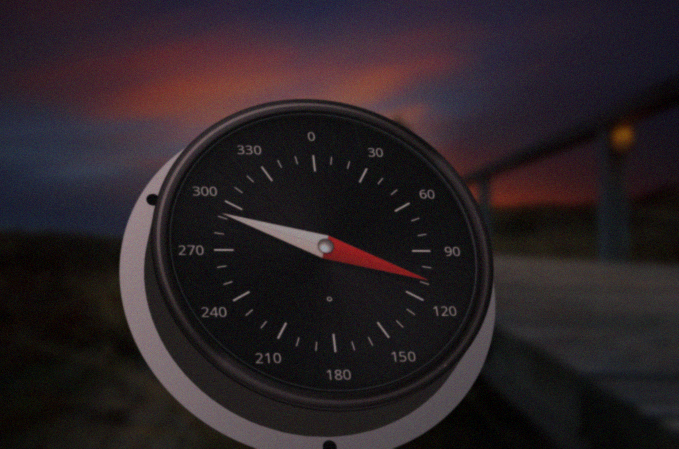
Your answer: 110 °
